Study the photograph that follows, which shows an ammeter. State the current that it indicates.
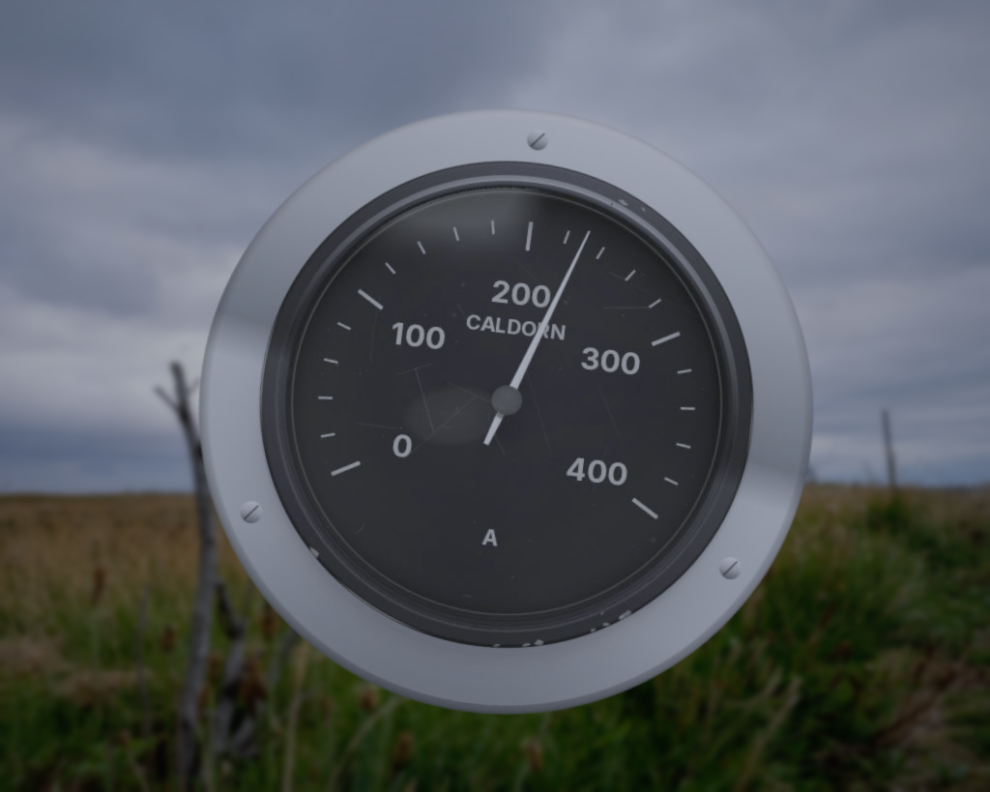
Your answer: 230 A
